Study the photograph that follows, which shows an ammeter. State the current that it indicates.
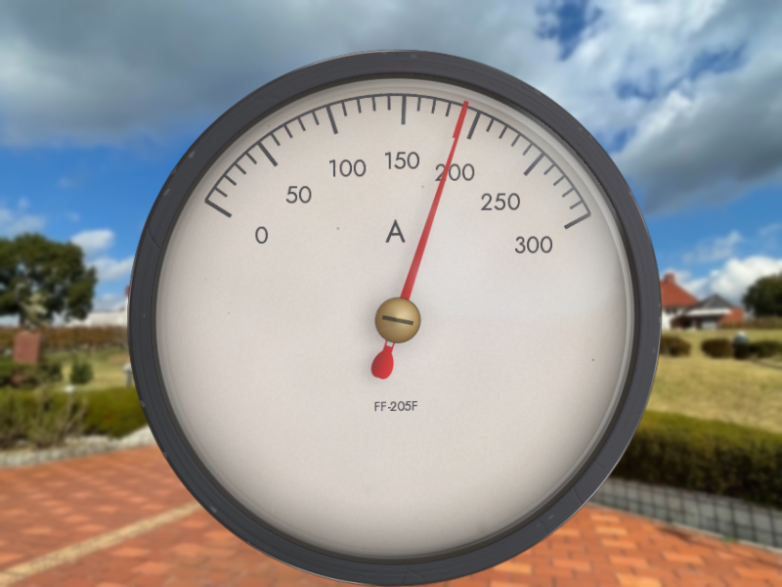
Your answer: 190 A
